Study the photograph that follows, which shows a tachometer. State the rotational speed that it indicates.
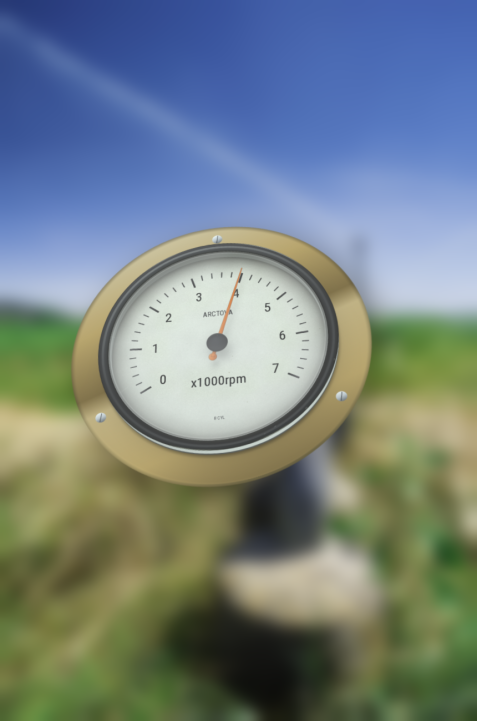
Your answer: 4000 rpm
